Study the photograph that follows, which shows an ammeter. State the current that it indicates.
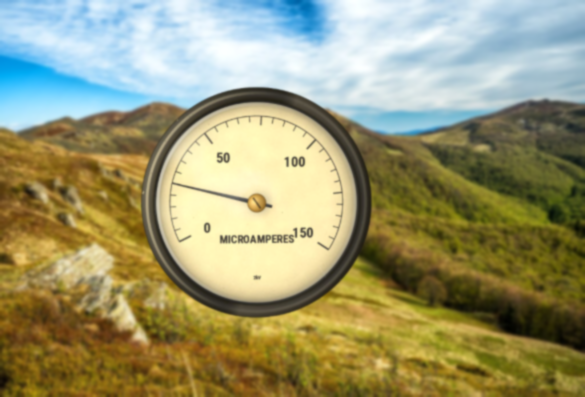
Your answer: 25 µA
